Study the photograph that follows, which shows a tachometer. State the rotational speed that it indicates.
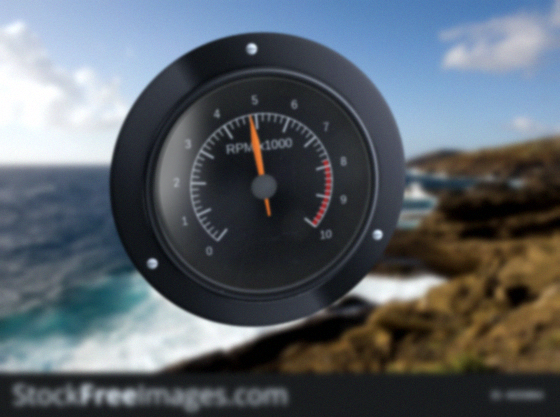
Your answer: 4800 rpm
